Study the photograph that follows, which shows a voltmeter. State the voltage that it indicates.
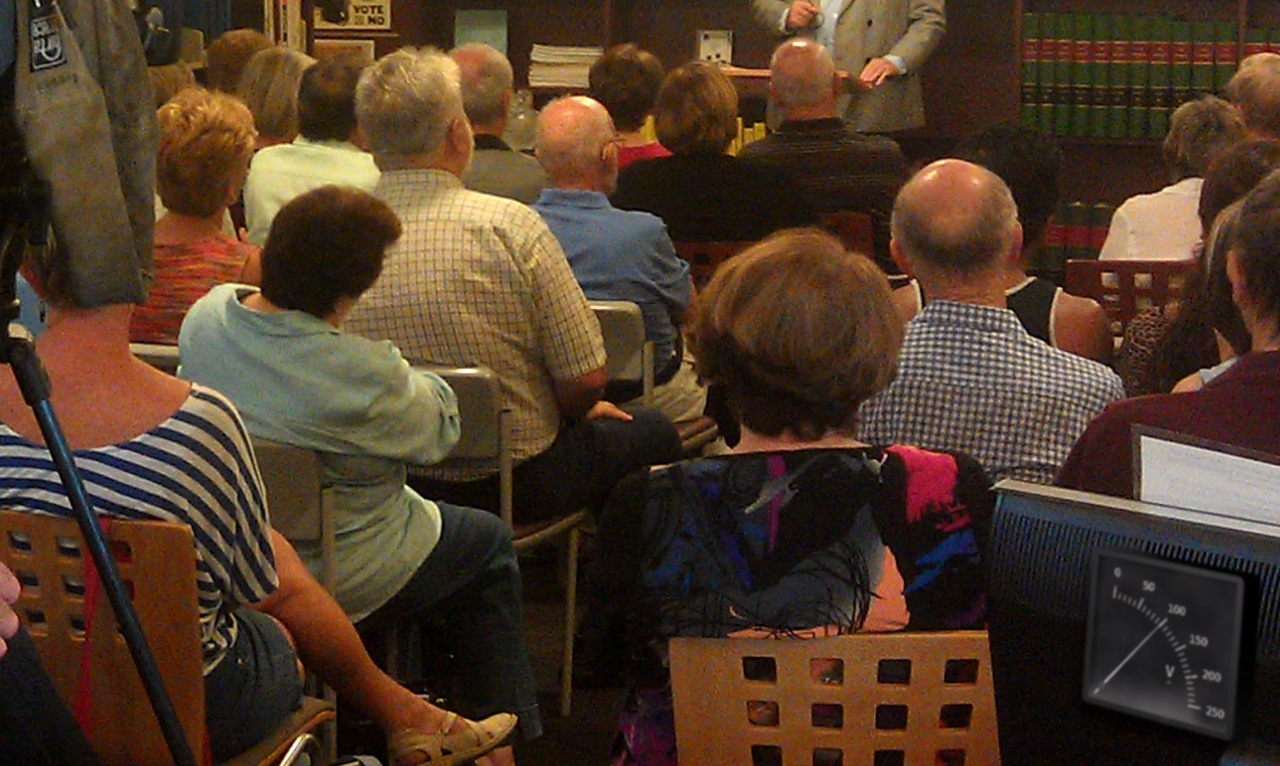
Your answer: 100 V
